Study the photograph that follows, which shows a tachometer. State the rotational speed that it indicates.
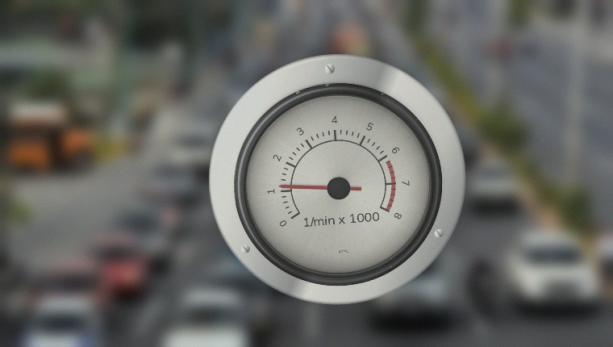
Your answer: 1200 rpm
